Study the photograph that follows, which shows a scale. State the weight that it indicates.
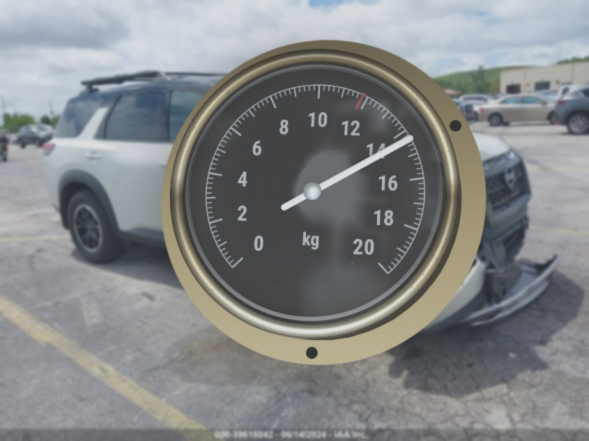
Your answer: 14.4 kg
